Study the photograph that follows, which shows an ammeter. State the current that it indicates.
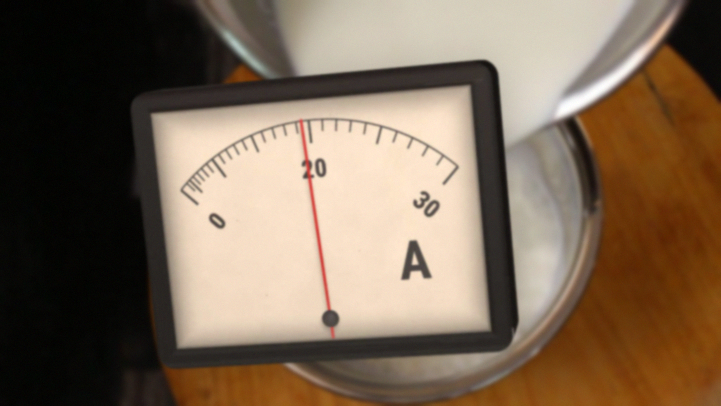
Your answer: 19.5 A
